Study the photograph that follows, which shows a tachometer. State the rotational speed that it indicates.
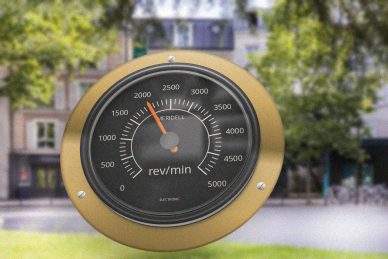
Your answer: 2000 rpm
